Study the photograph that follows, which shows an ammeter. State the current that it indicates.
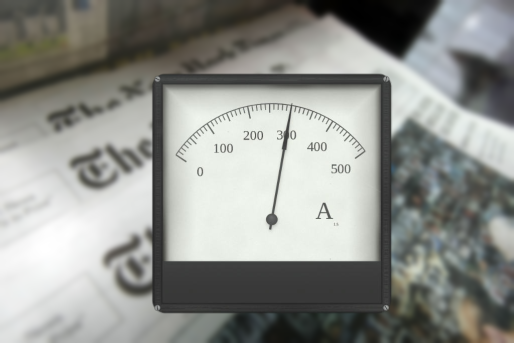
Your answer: 300 A
